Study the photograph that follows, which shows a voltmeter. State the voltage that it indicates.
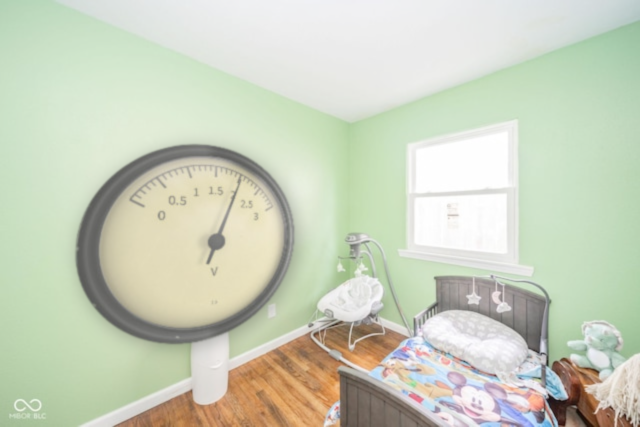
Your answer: 2 V
